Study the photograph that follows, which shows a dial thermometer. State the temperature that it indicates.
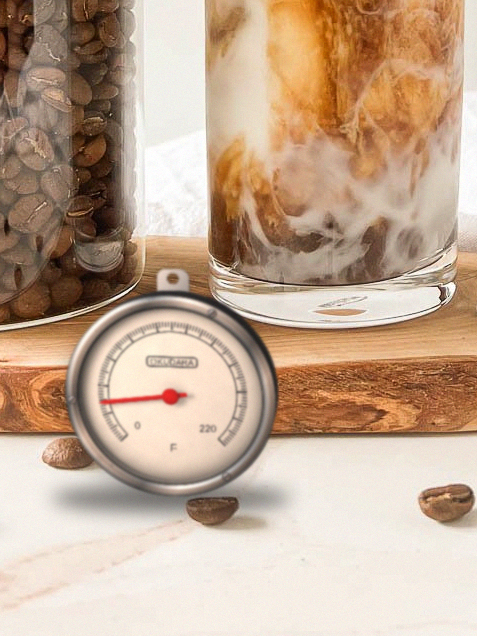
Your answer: 30 °F
